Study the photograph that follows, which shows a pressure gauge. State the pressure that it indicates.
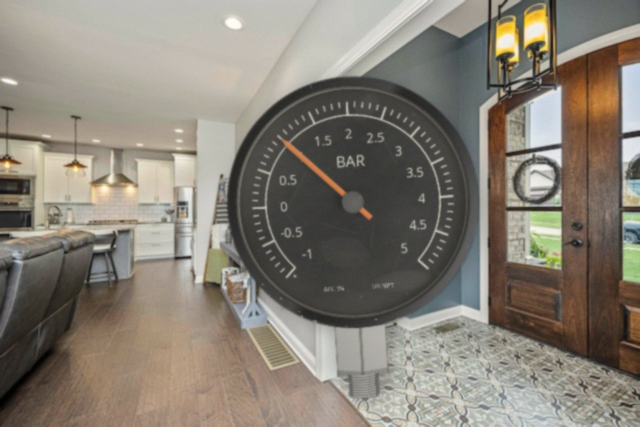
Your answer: 1 bar
